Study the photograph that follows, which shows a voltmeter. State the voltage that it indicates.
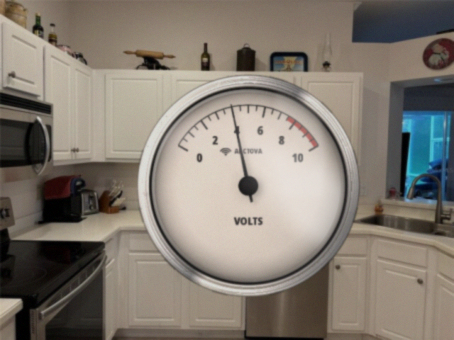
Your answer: 4 V
